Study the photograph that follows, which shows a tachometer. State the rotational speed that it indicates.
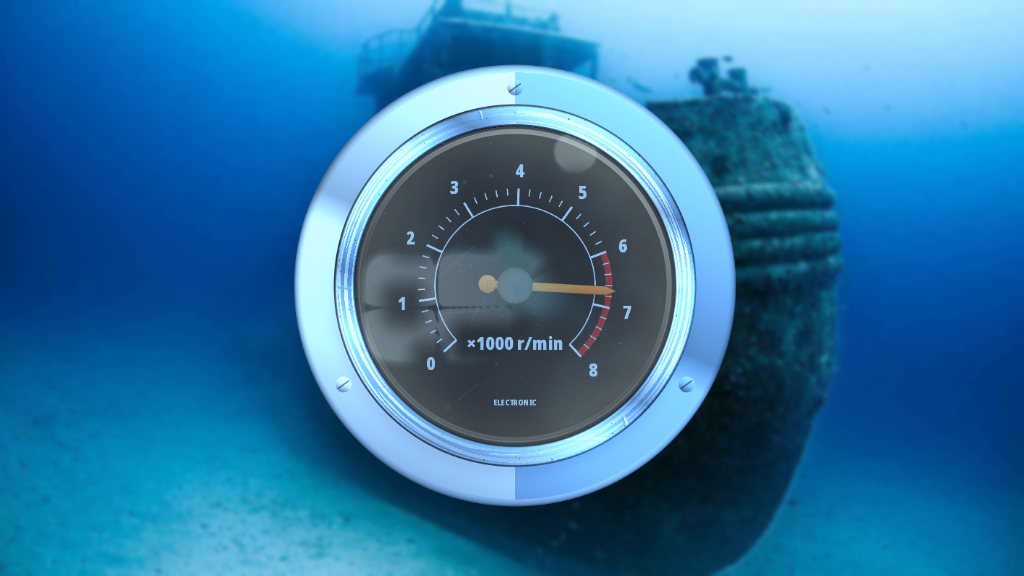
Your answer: 6700 rpm
